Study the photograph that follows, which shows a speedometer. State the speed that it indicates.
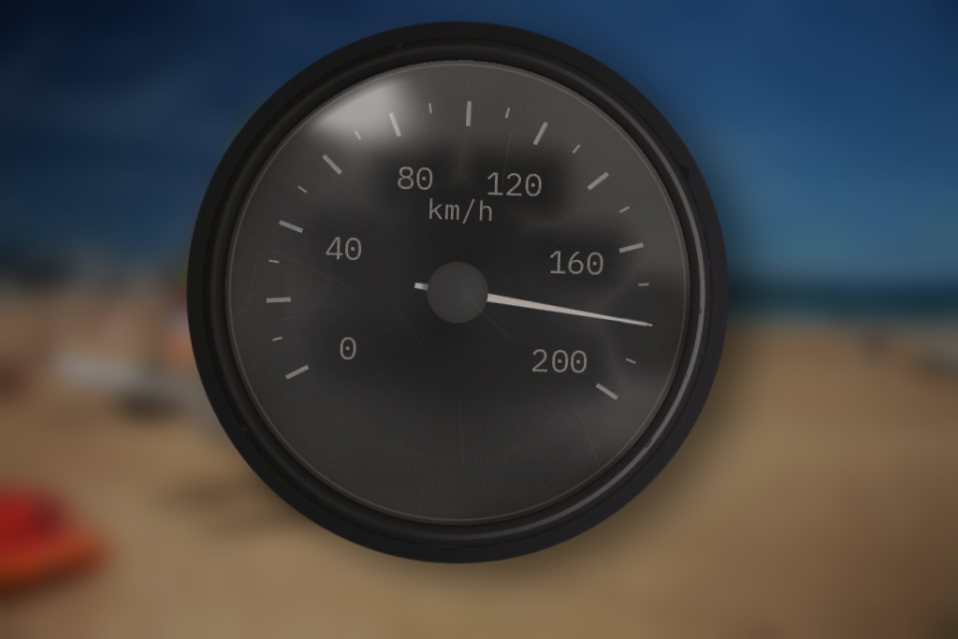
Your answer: 180 km/h
